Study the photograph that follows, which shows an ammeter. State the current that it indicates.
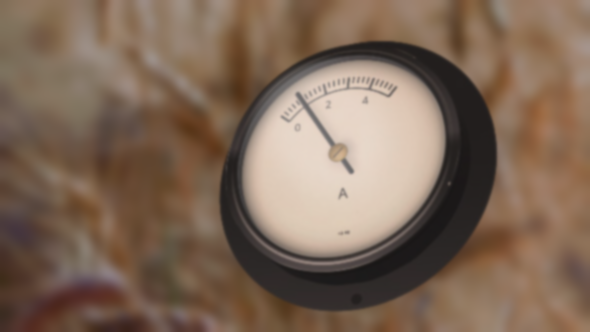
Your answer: 1 A
